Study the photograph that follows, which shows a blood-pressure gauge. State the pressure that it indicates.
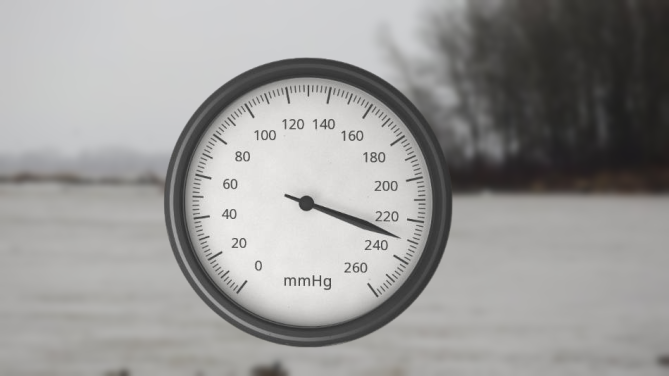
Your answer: 230 mmHg
